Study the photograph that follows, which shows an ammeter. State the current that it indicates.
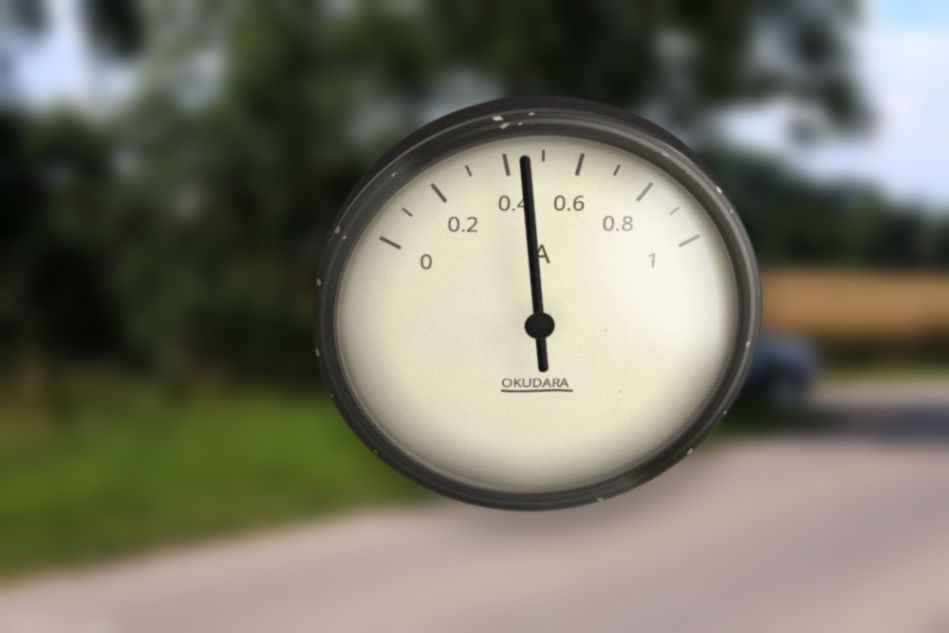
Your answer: 0.45 A
